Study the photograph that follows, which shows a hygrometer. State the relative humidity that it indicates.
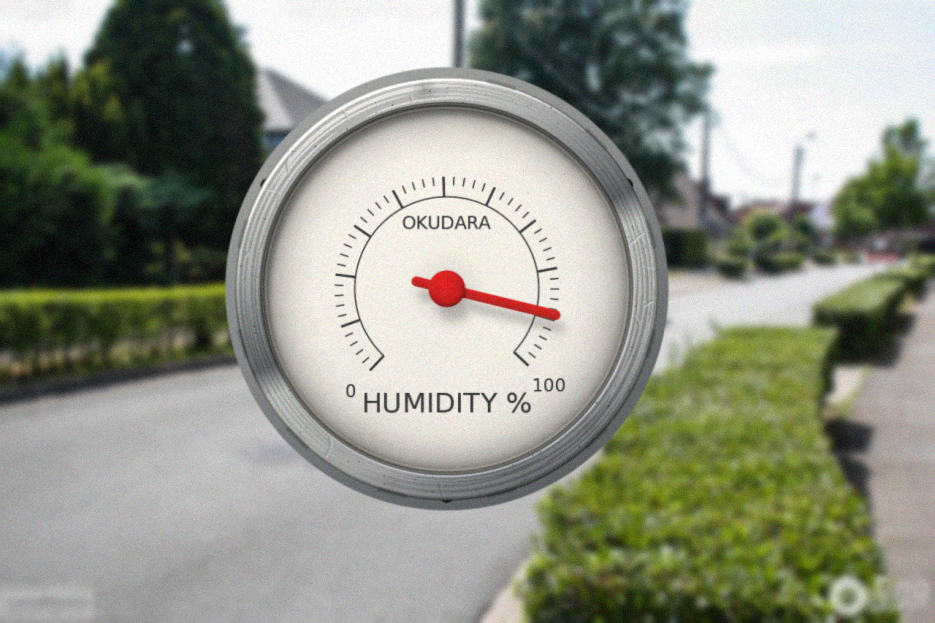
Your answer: 89 %
